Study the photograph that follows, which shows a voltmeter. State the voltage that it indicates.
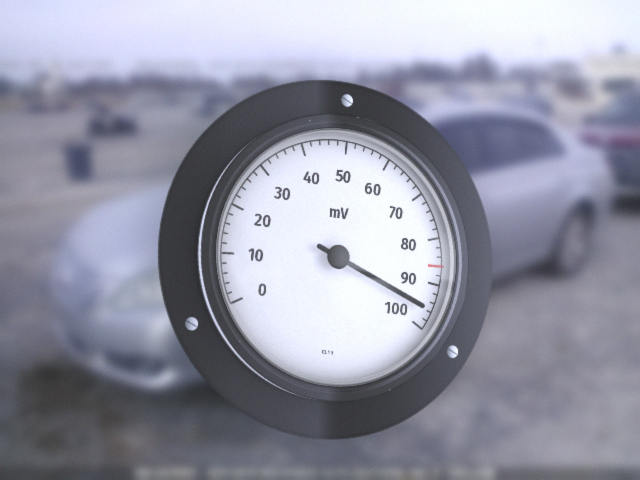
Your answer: 96 mV
